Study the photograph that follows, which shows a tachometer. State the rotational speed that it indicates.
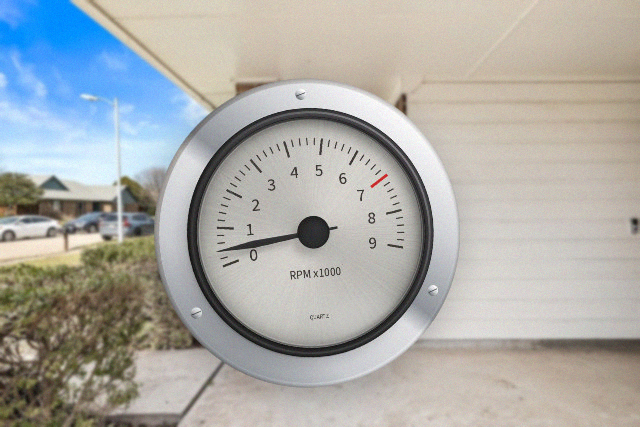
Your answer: 400 rpm
